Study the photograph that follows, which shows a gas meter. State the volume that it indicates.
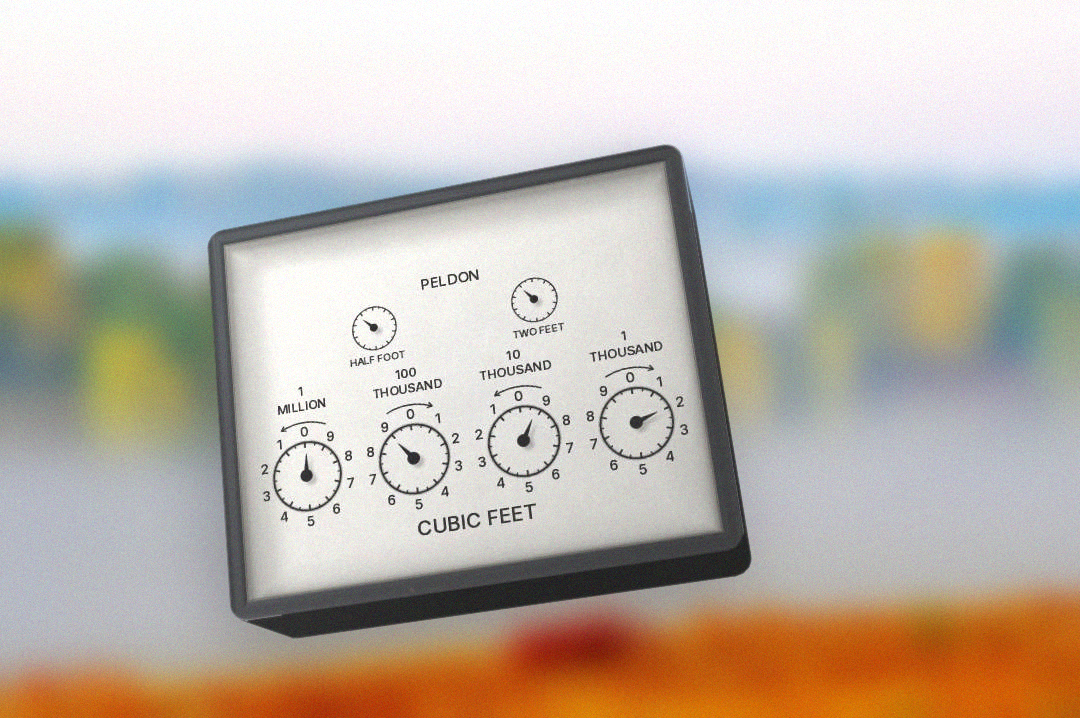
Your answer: 989200 ft³
